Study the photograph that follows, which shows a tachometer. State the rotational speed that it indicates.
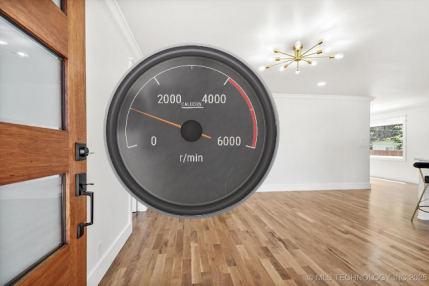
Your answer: 1000 rpm
